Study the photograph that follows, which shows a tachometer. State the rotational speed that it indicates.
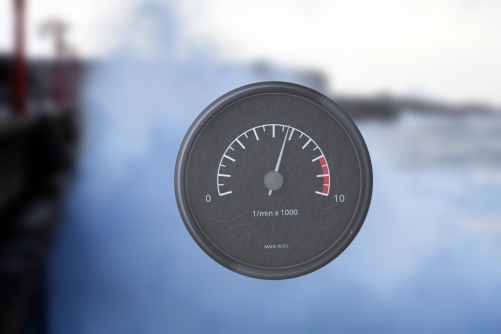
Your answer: 5750 rpm
